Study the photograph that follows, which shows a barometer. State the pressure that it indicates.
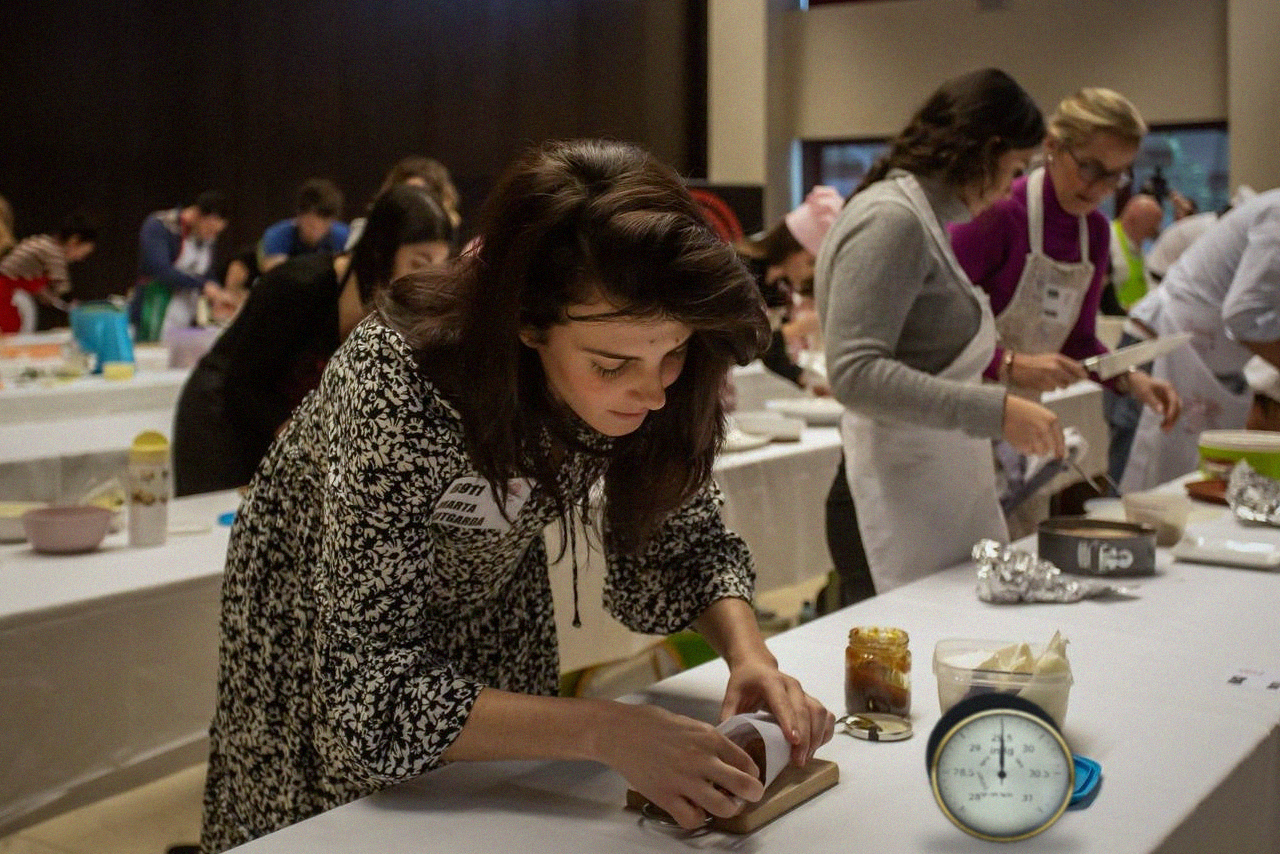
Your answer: 29.5 inHg
